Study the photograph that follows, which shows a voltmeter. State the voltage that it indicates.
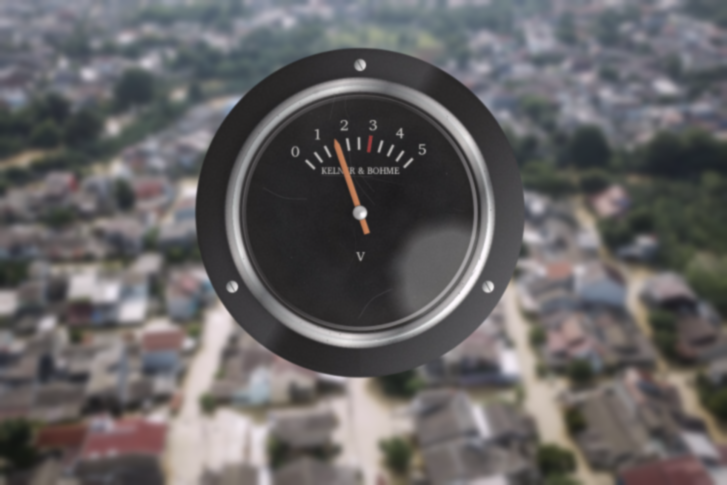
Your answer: 1.5 V
